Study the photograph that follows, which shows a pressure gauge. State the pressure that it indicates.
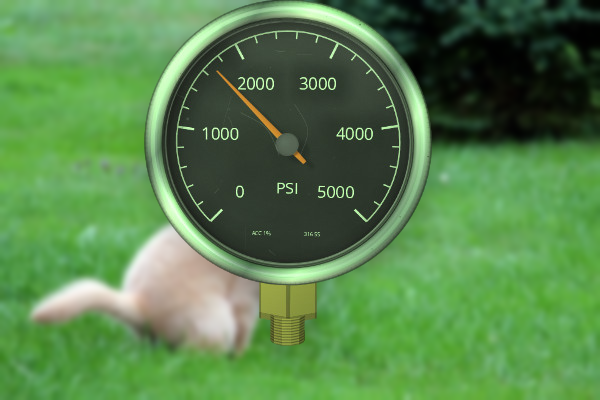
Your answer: 1700 psi
